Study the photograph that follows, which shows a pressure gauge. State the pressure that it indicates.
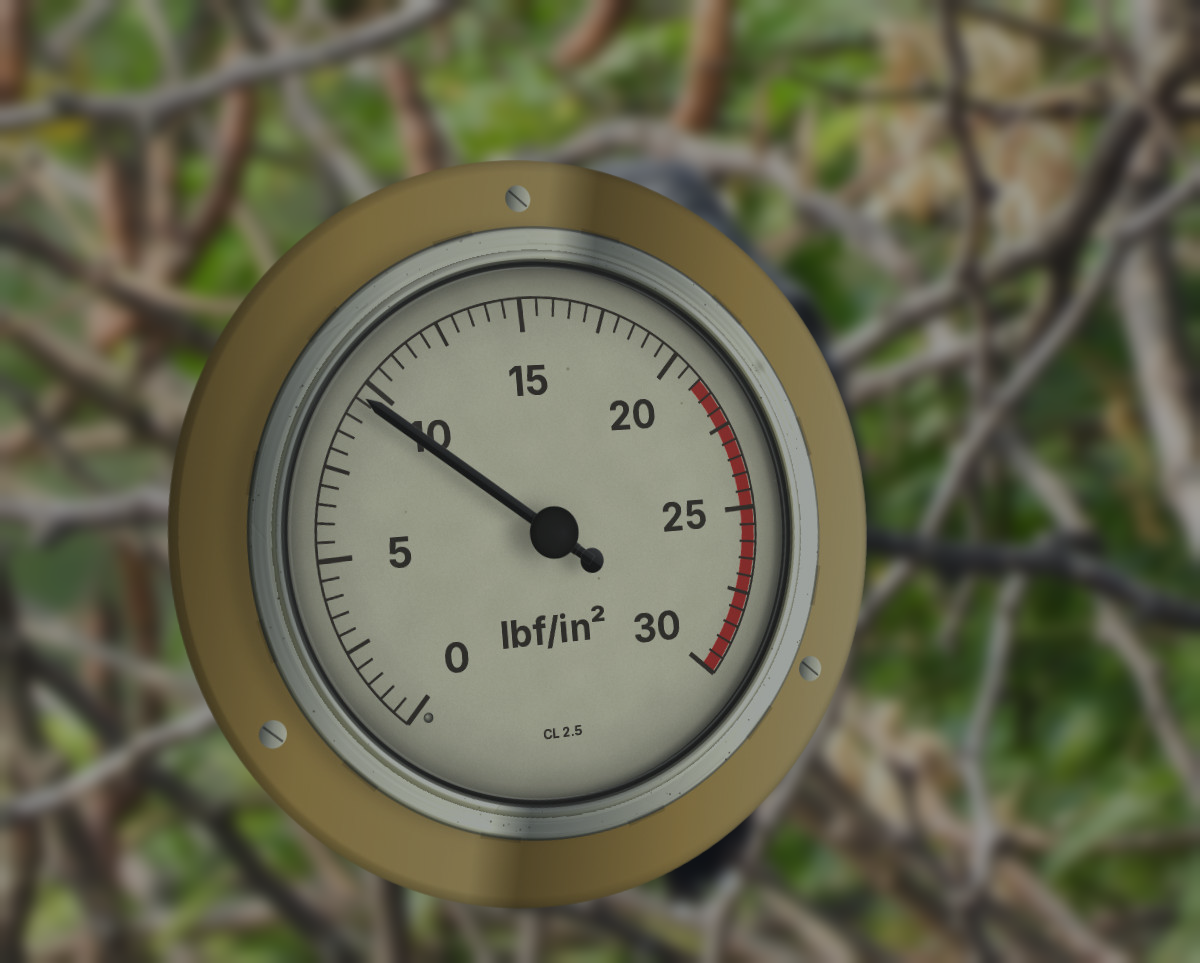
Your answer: 9.5 psi
